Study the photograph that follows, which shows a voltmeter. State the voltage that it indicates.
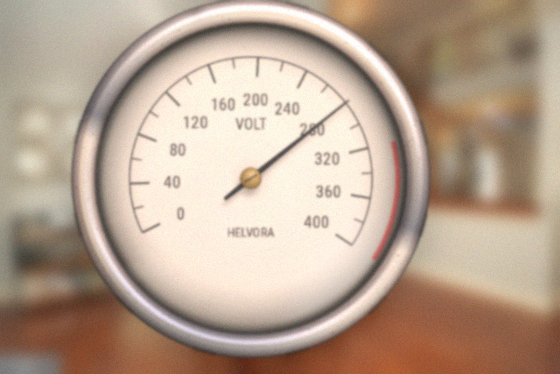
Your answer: 280 V
